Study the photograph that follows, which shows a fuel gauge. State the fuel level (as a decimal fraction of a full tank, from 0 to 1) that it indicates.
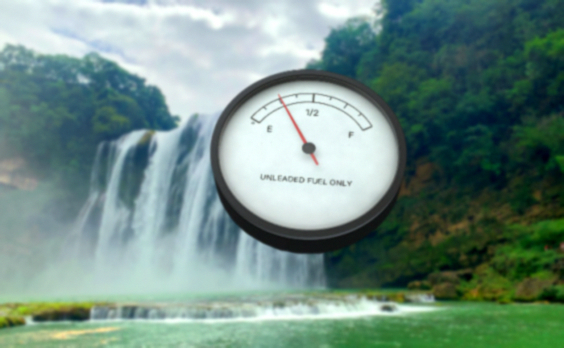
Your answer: 0.25
